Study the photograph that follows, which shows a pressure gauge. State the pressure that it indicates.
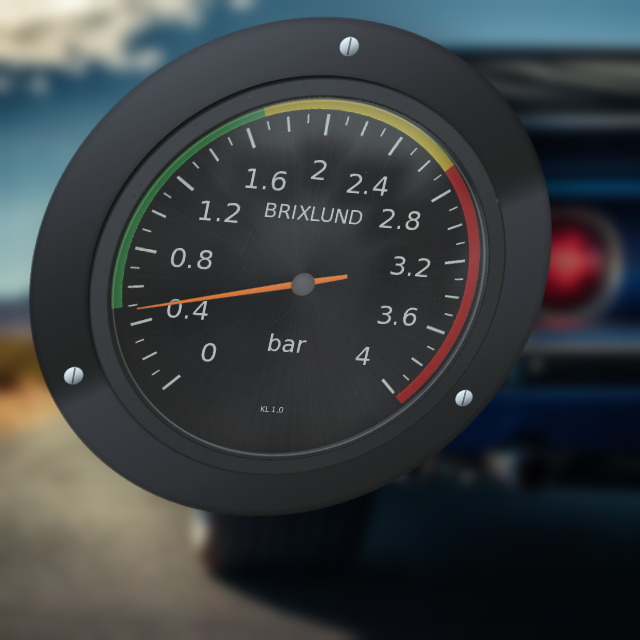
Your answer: 0.5 bar
